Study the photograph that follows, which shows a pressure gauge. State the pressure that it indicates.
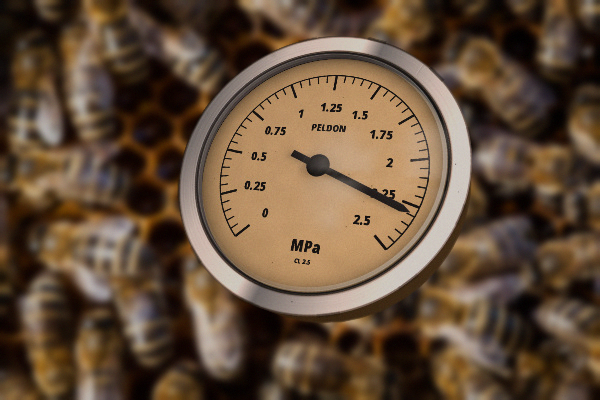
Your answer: 2.3 MPa
